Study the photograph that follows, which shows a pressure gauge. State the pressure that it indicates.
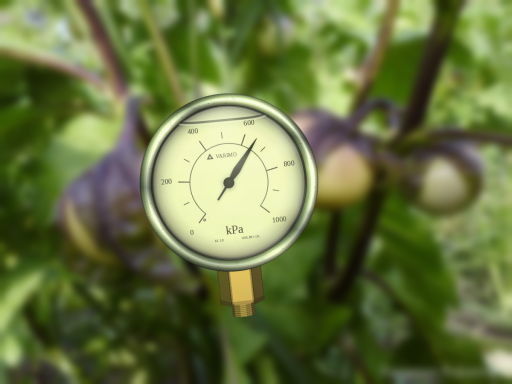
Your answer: 650 kPa
